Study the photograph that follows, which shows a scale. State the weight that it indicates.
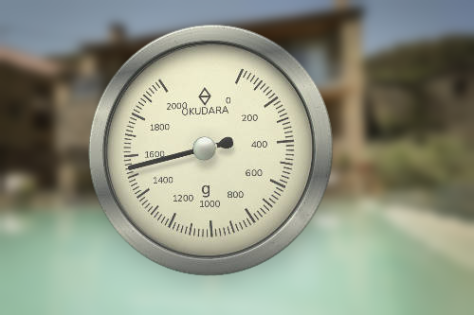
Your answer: 1540 g
